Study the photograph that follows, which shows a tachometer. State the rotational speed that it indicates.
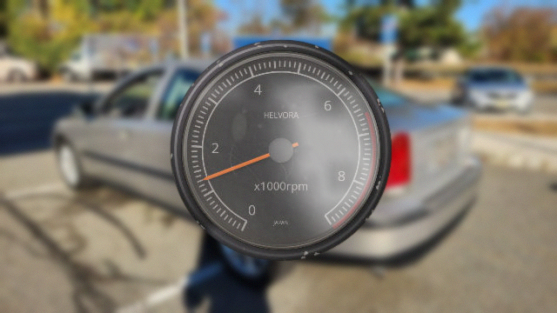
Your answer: 1300 rpm
